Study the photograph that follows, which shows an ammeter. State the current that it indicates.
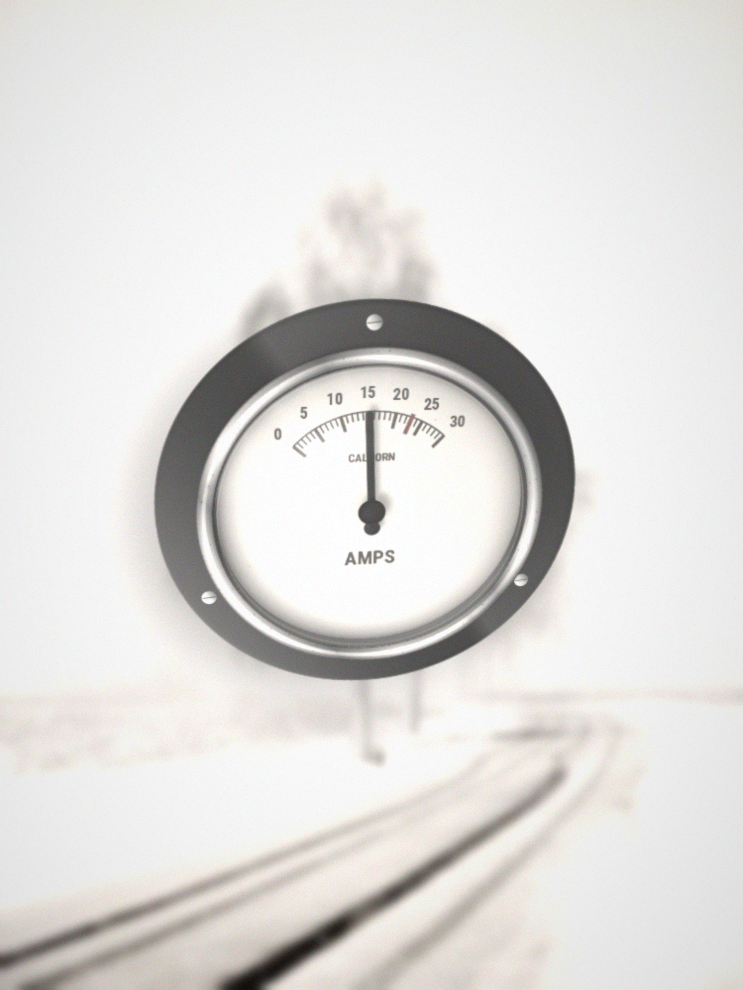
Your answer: 15 A
